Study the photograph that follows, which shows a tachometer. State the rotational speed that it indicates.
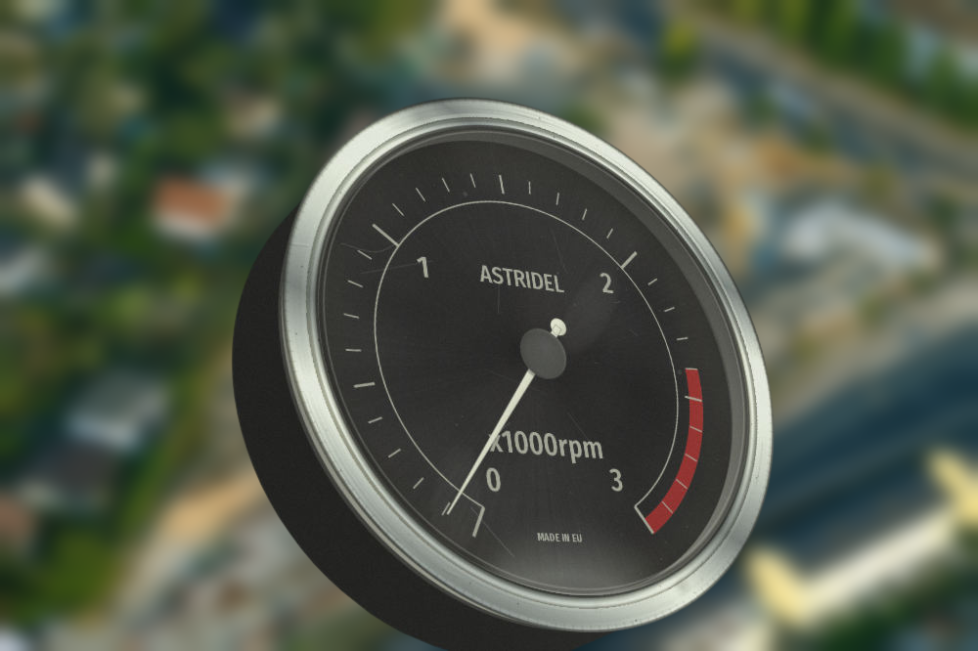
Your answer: 100 rpm
